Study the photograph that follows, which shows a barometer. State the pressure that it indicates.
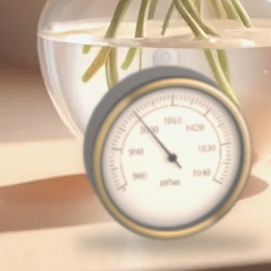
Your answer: 1000 mbar
